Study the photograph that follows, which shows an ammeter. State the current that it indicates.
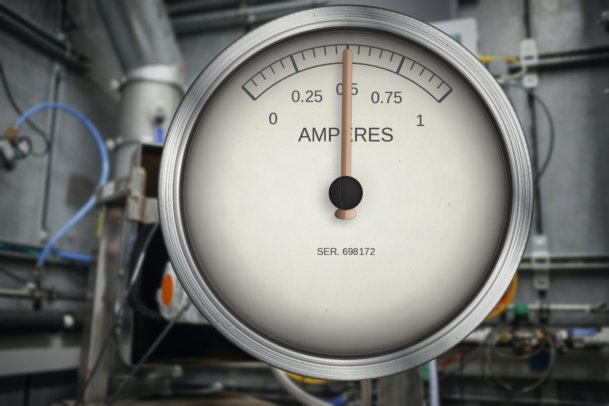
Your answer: 0.5 A
